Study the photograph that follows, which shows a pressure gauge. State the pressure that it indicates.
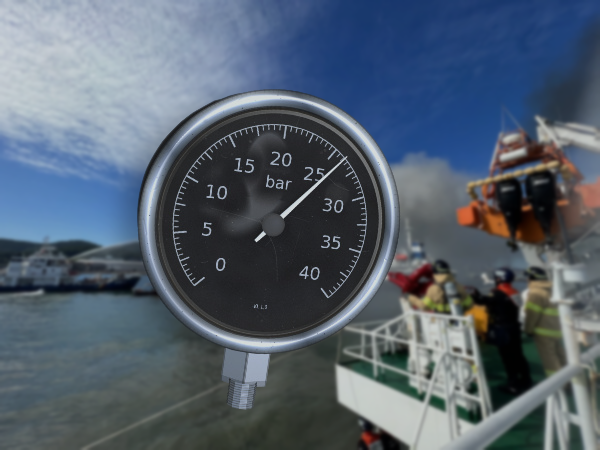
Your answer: 26 bar
